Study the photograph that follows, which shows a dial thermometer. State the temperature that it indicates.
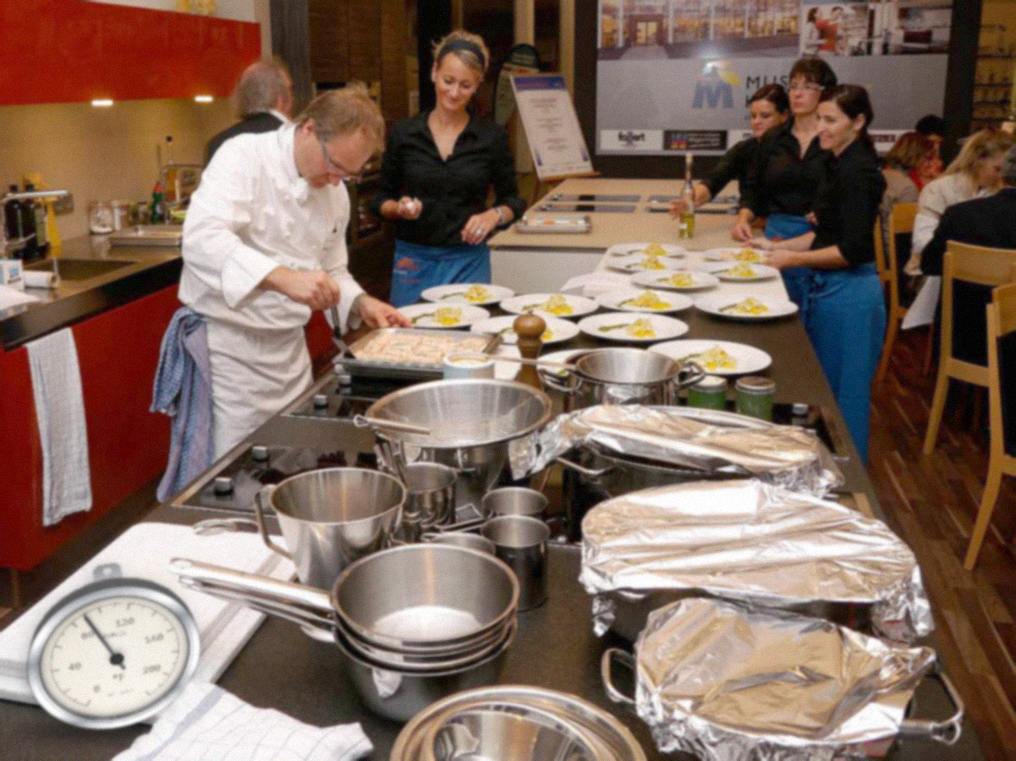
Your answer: 90 °F
